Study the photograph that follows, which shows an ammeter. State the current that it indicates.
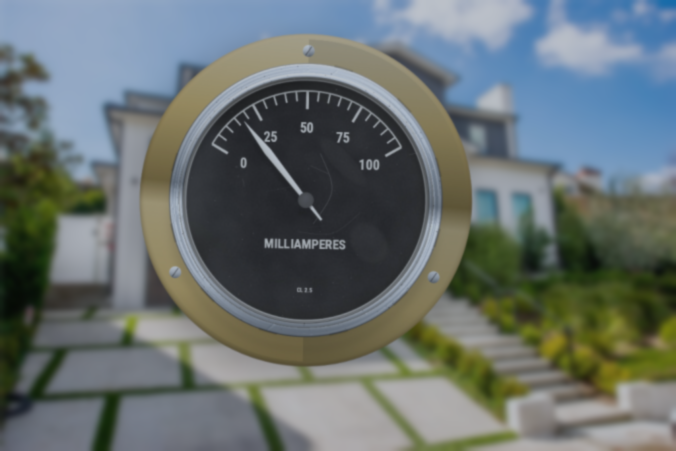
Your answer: 17.5 mA
